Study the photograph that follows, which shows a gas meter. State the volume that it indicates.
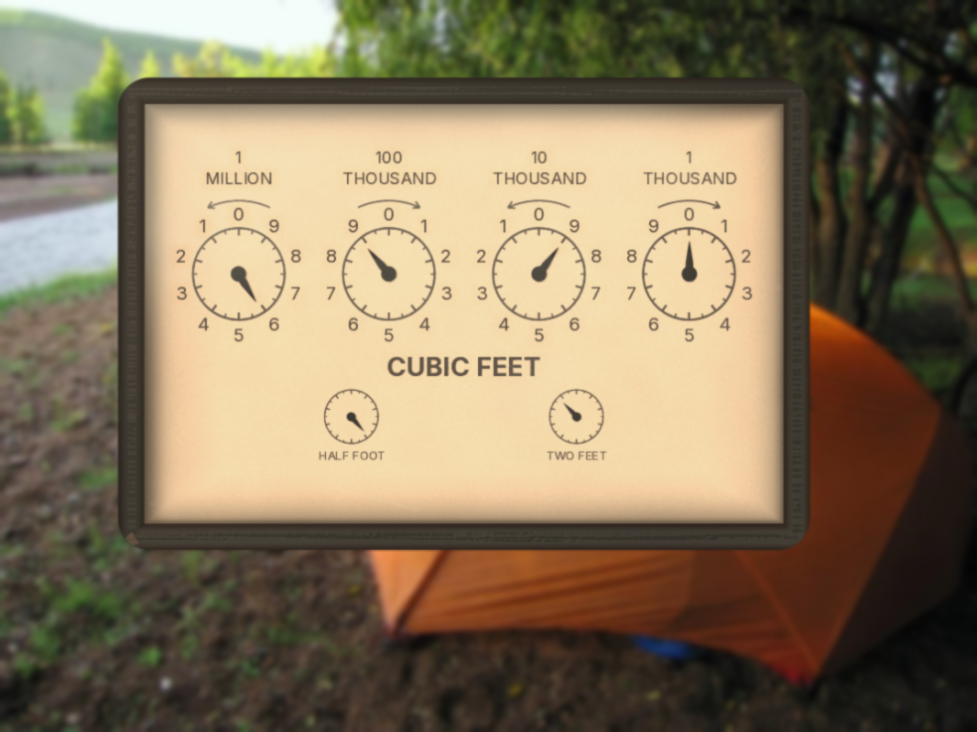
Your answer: 589000 ft³
